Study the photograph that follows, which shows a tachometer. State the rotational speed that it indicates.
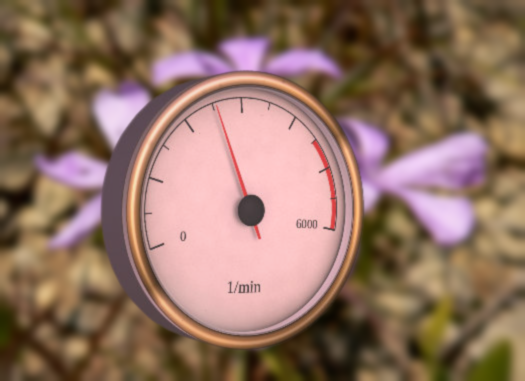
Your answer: 2500 rpm
